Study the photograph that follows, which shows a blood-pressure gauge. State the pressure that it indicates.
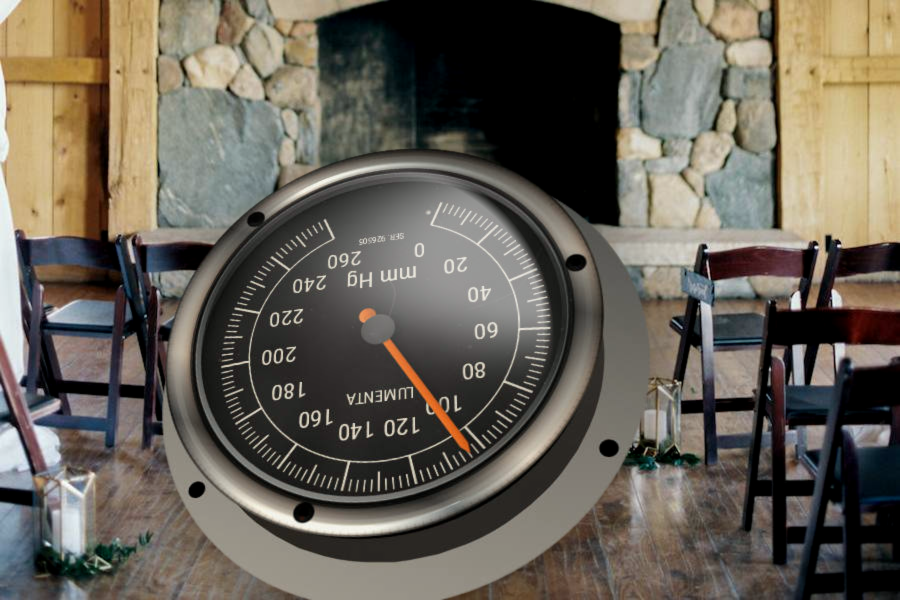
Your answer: 104 mmHg
